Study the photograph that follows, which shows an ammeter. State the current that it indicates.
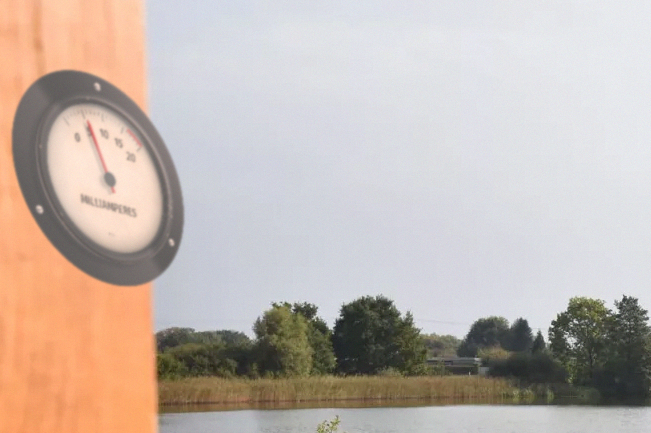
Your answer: 5 mA
